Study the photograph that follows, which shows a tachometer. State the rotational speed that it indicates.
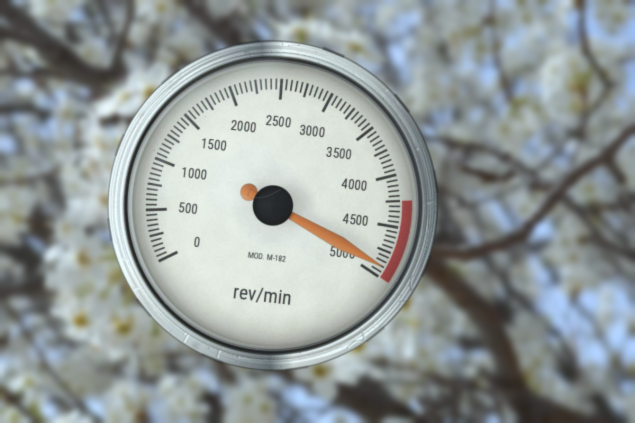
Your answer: 4900 rpm
